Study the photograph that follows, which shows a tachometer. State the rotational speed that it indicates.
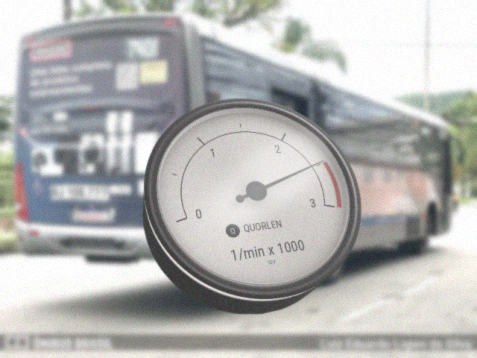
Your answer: 2500 rpm
